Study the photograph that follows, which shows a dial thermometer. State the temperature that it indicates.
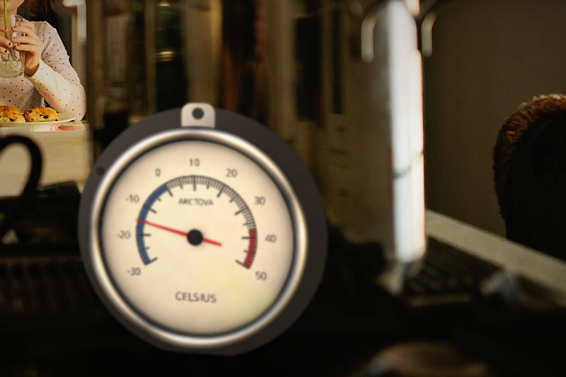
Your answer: -15 °C
